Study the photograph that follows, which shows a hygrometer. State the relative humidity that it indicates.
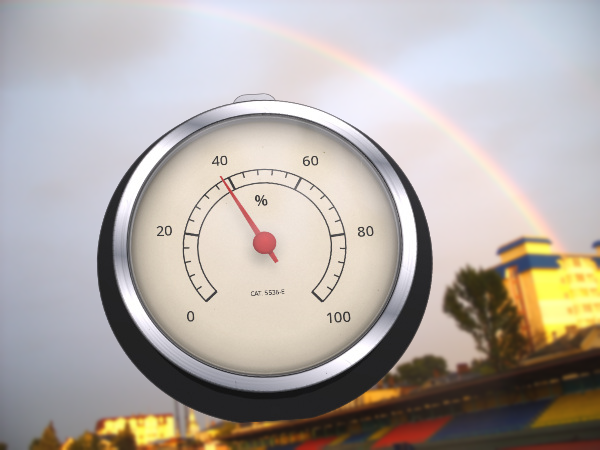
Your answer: 38 %
